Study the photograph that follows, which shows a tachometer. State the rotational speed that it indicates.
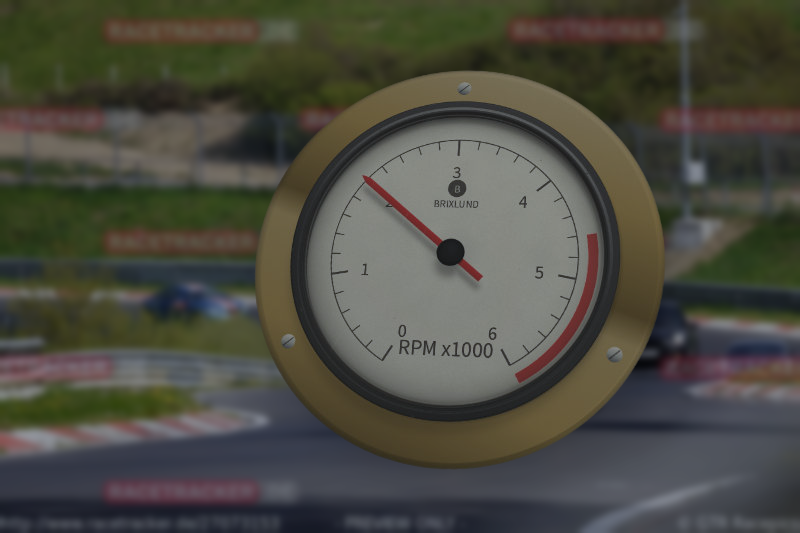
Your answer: 2000 rpm
